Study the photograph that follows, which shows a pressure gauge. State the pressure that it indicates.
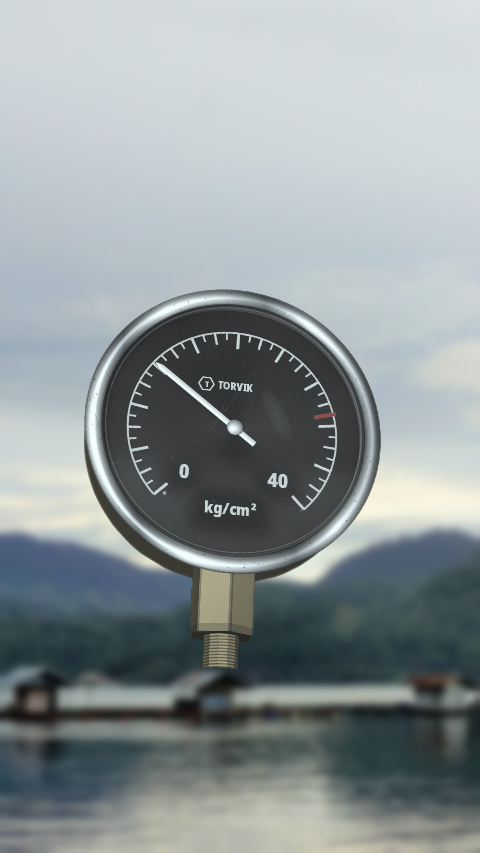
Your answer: 12 kg/cm²
